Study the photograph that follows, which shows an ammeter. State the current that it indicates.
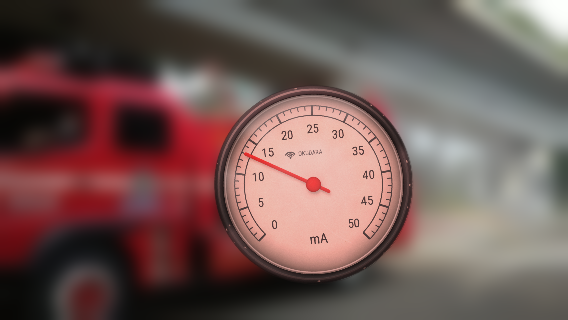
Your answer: 13 mA
